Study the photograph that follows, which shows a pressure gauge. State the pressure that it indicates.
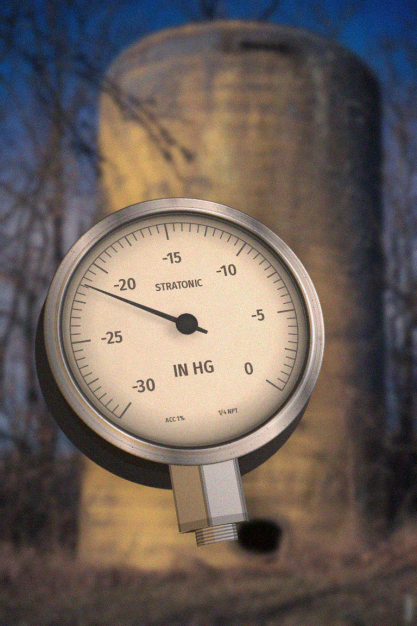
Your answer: -21.5 inHg
